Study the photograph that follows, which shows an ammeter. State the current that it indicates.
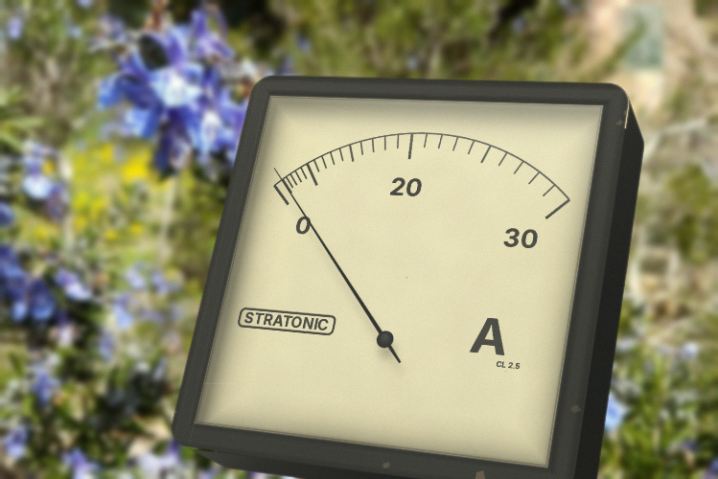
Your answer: 5 A
